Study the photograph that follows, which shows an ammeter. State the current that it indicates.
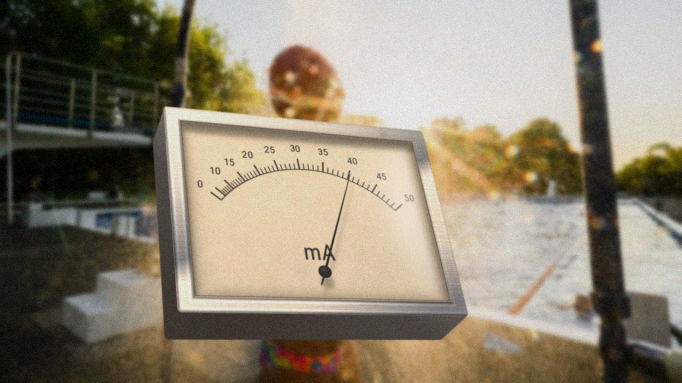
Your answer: 40 mA
